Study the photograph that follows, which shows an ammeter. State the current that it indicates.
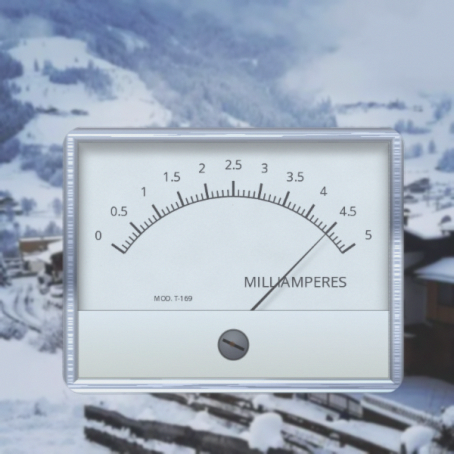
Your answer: 4.5 mA
